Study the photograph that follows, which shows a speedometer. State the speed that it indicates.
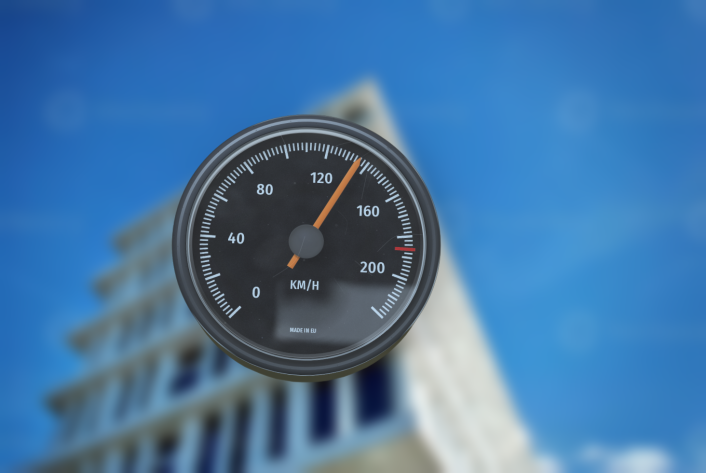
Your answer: 136 km/h
